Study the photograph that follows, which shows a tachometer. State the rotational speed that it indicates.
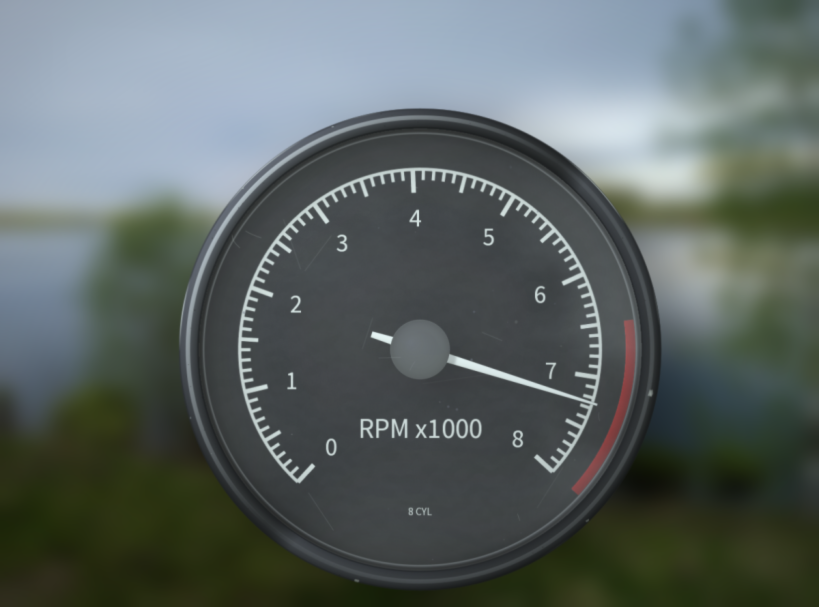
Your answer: 7250 rpm
